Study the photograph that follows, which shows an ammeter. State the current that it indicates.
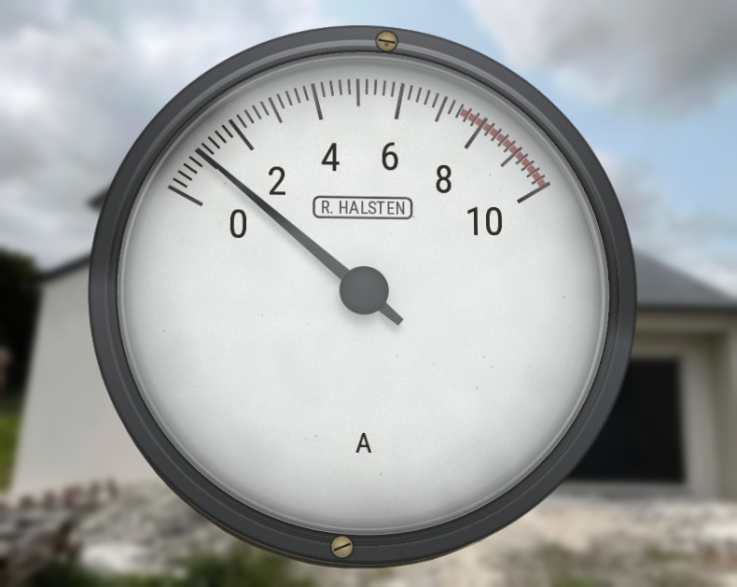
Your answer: 1 A
